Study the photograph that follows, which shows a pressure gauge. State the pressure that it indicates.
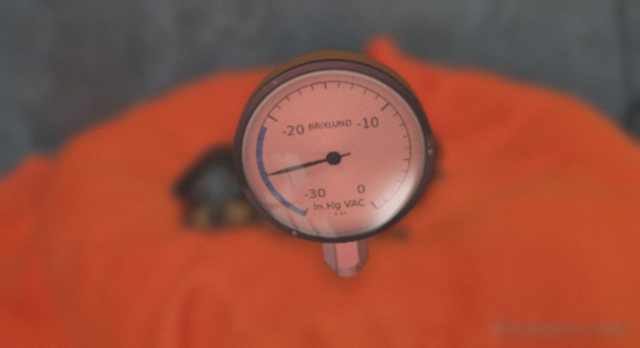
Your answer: -25 inHg
